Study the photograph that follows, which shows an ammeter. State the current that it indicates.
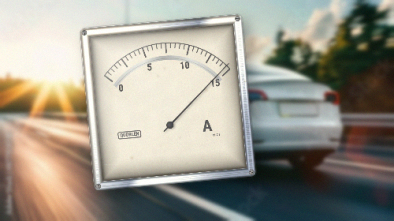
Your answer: 14.5 A
